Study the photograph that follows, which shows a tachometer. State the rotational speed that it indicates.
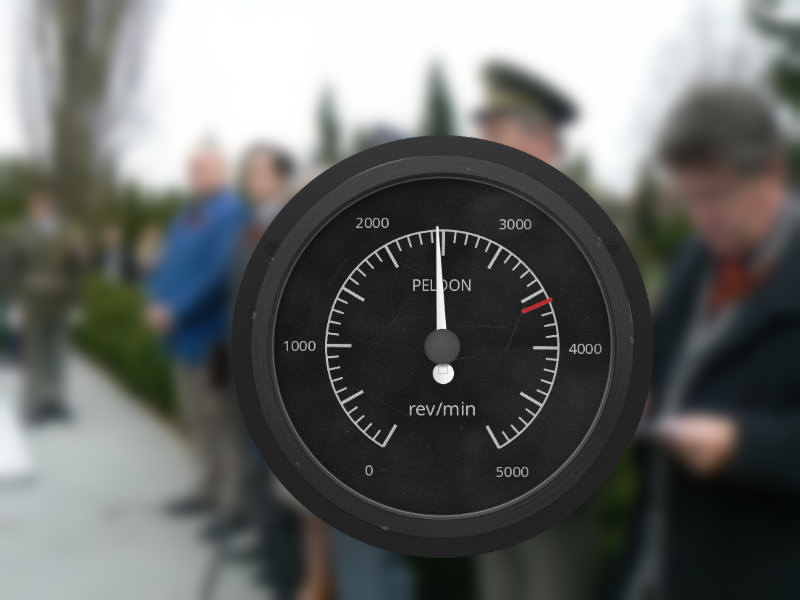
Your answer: 2450 rpm
